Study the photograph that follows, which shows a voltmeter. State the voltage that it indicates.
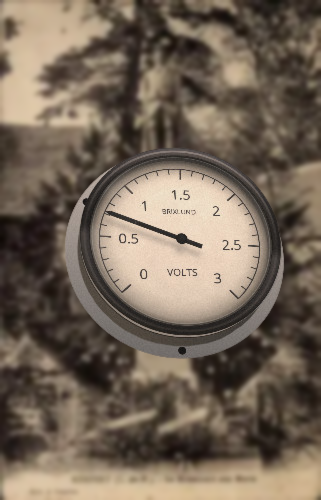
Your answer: 0.7 V
